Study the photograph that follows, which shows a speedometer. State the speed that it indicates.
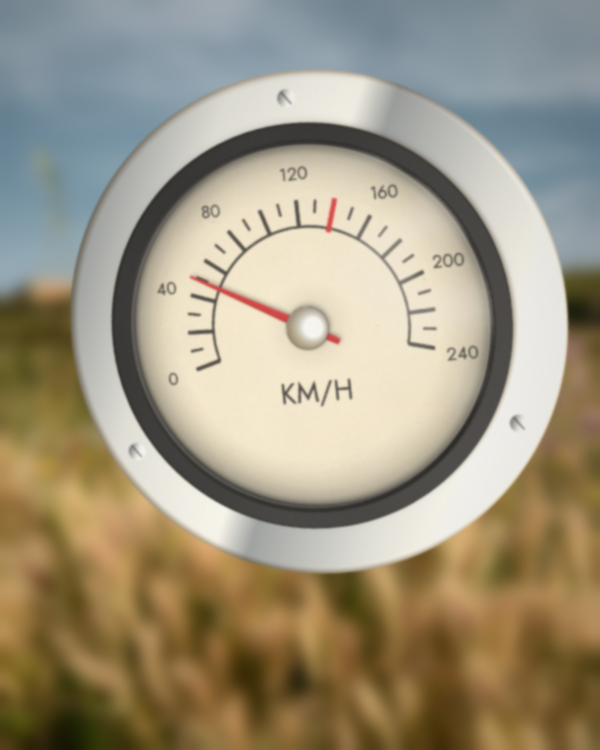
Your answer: 50 km/h
